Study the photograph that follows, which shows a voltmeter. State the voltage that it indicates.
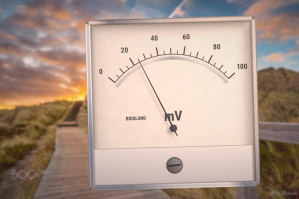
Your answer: 25 mV
